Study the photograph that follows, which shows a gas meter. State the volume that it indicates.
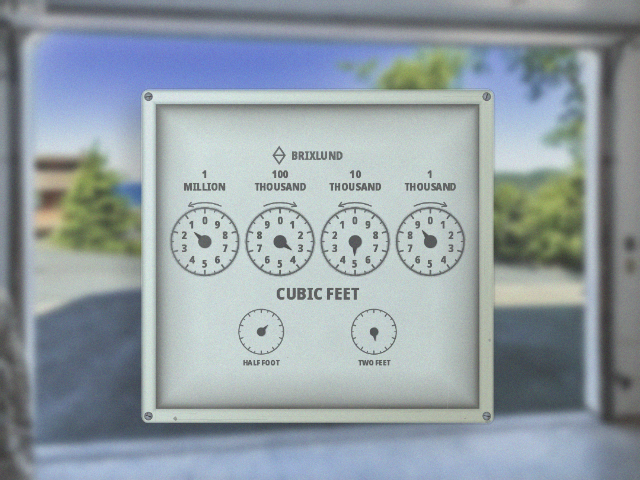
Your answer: 134900 ft³
